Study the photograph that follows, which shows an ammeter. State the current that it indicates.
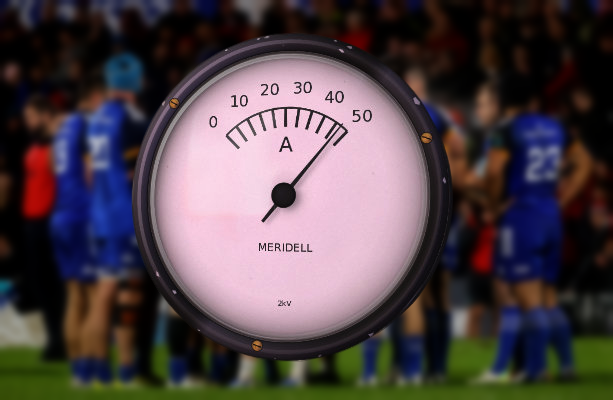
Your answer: 47.5 A
